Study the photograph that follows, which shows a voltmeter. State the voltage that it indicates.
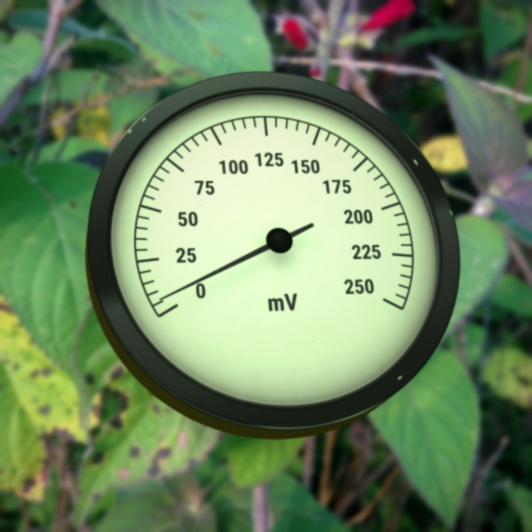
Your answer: 5 mV
